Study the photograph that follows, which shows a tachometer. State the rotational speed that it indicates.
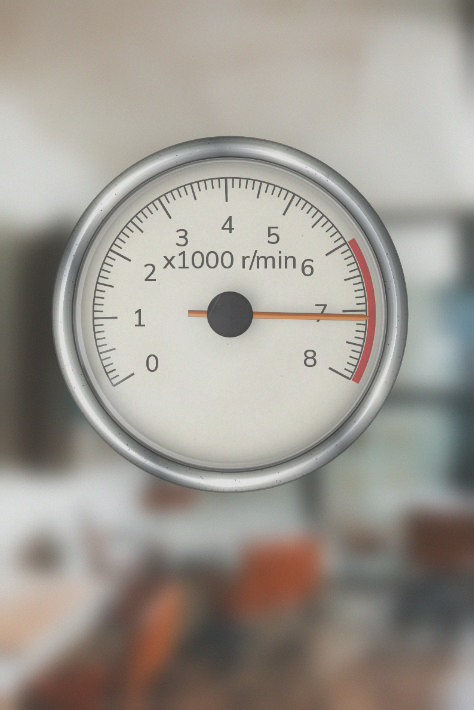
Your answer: 7100 rpm
